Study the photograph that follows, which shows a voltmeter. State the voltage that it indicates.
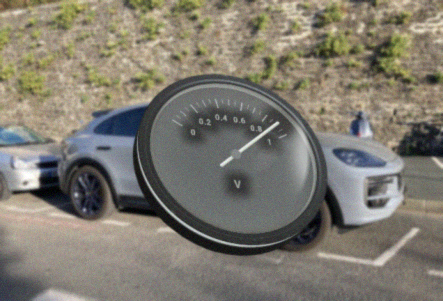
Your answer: 0.9 V
